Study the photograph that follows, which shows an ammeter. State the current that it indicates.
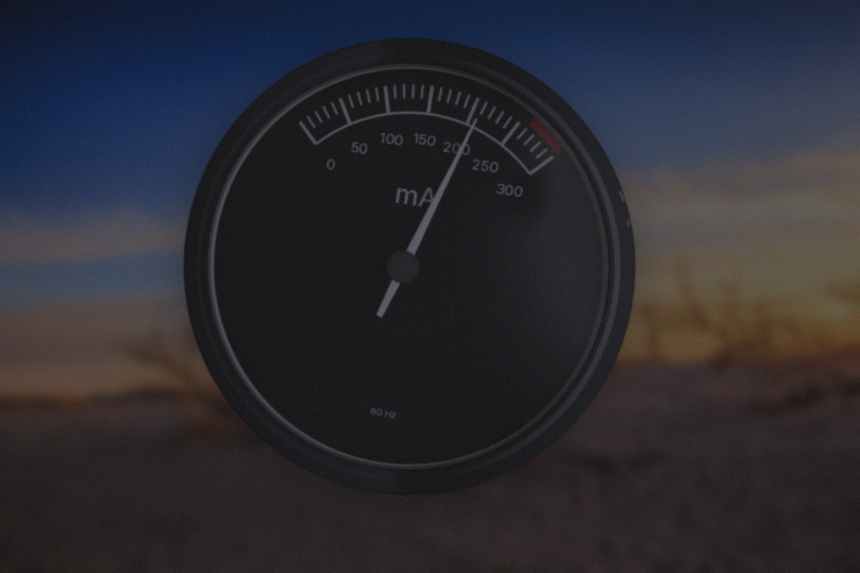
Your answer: 210 mA
